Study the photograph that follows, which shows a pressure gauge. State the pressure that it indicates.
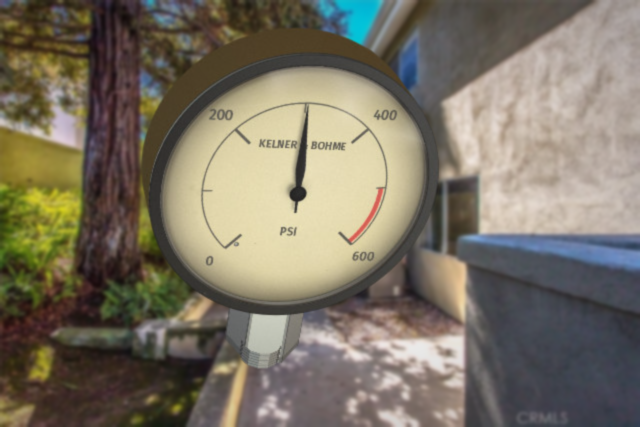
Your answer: 300 psi
